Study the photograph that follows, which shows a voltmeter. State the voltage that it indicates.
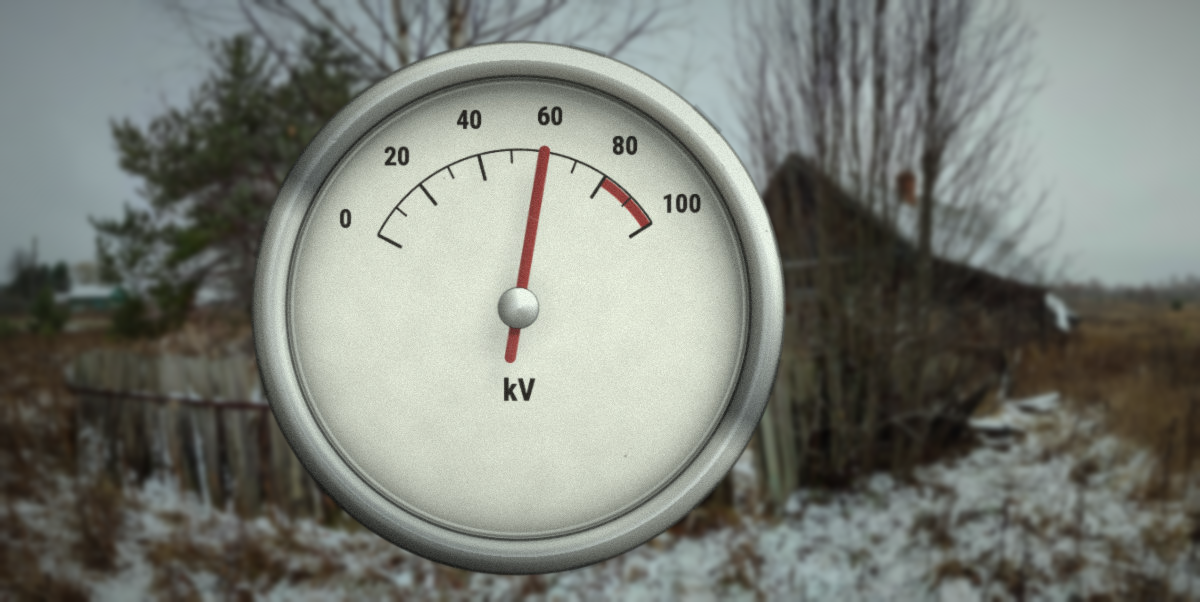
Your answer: 60 kV
